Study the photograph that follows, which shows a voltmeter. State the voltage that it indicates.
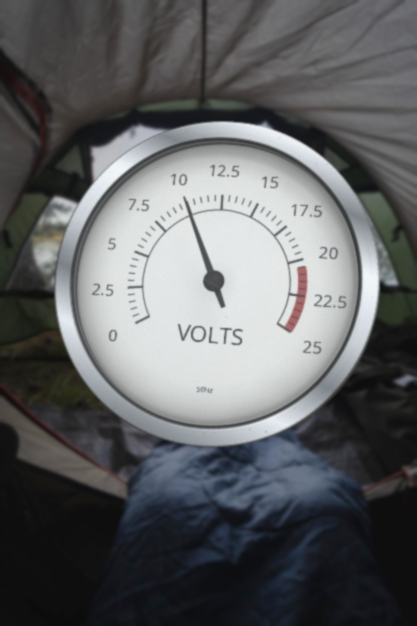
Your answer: 10 V
